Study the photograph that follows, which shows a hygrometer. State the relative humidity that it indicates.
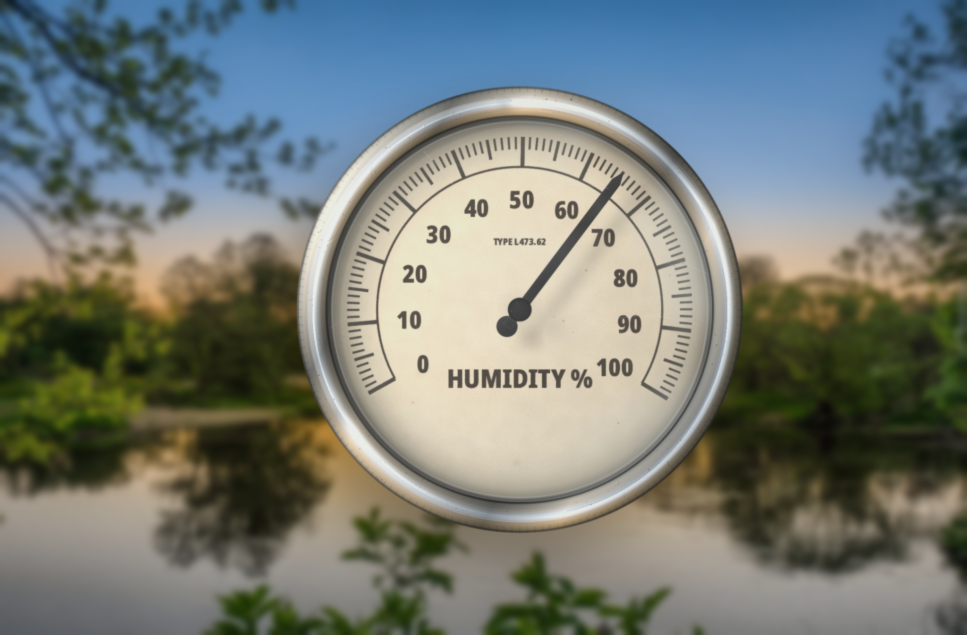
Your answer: 65 %
